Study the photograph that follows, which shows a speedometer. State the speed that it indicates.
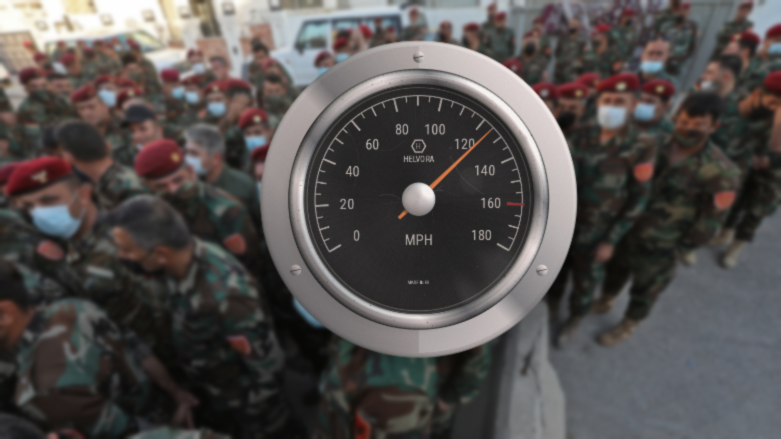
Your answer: 125 mph
